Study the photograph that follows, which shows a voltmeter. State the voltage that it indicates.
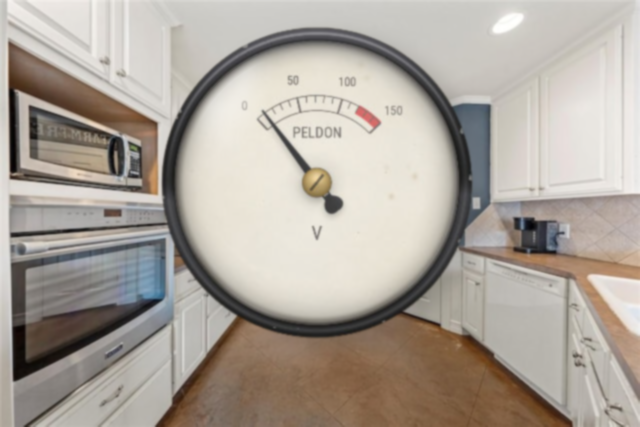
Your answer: 10 V
